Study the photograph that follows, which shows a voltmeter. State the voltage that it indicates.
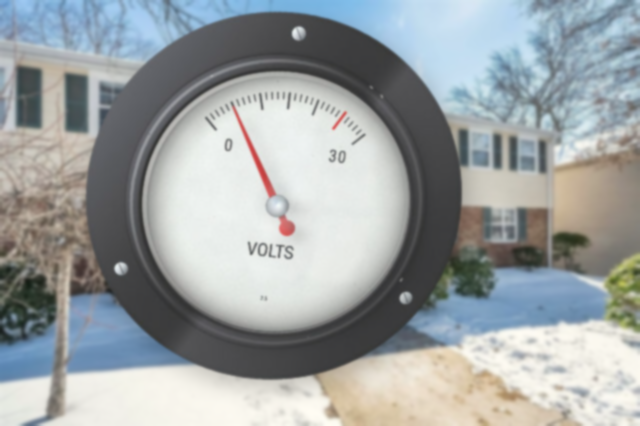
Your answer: 5 V
